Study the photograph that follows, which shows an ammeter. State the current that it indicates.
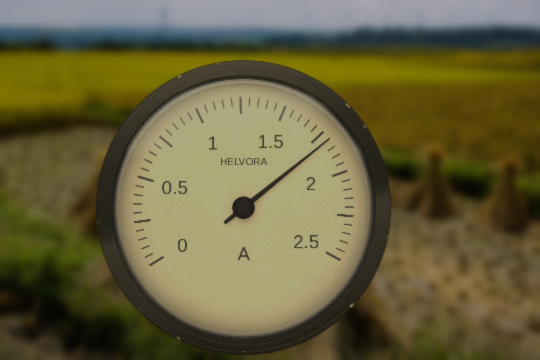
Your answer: 1.8 A
